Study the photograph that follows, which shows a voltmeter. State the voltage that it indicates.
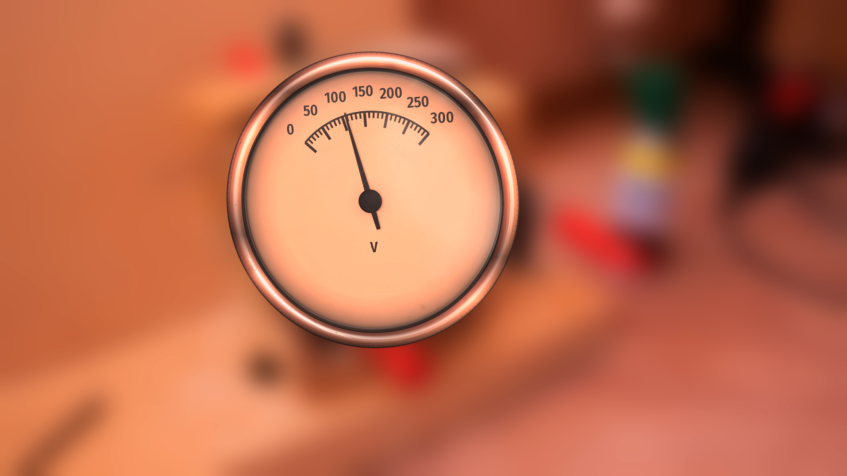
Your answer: 110 V
